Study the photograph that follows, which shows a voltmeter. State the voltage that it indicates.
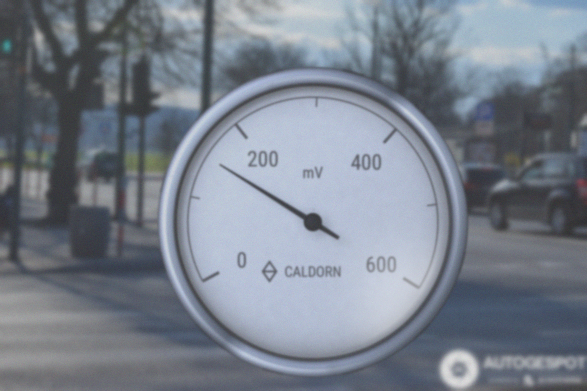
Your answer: 150 mV
